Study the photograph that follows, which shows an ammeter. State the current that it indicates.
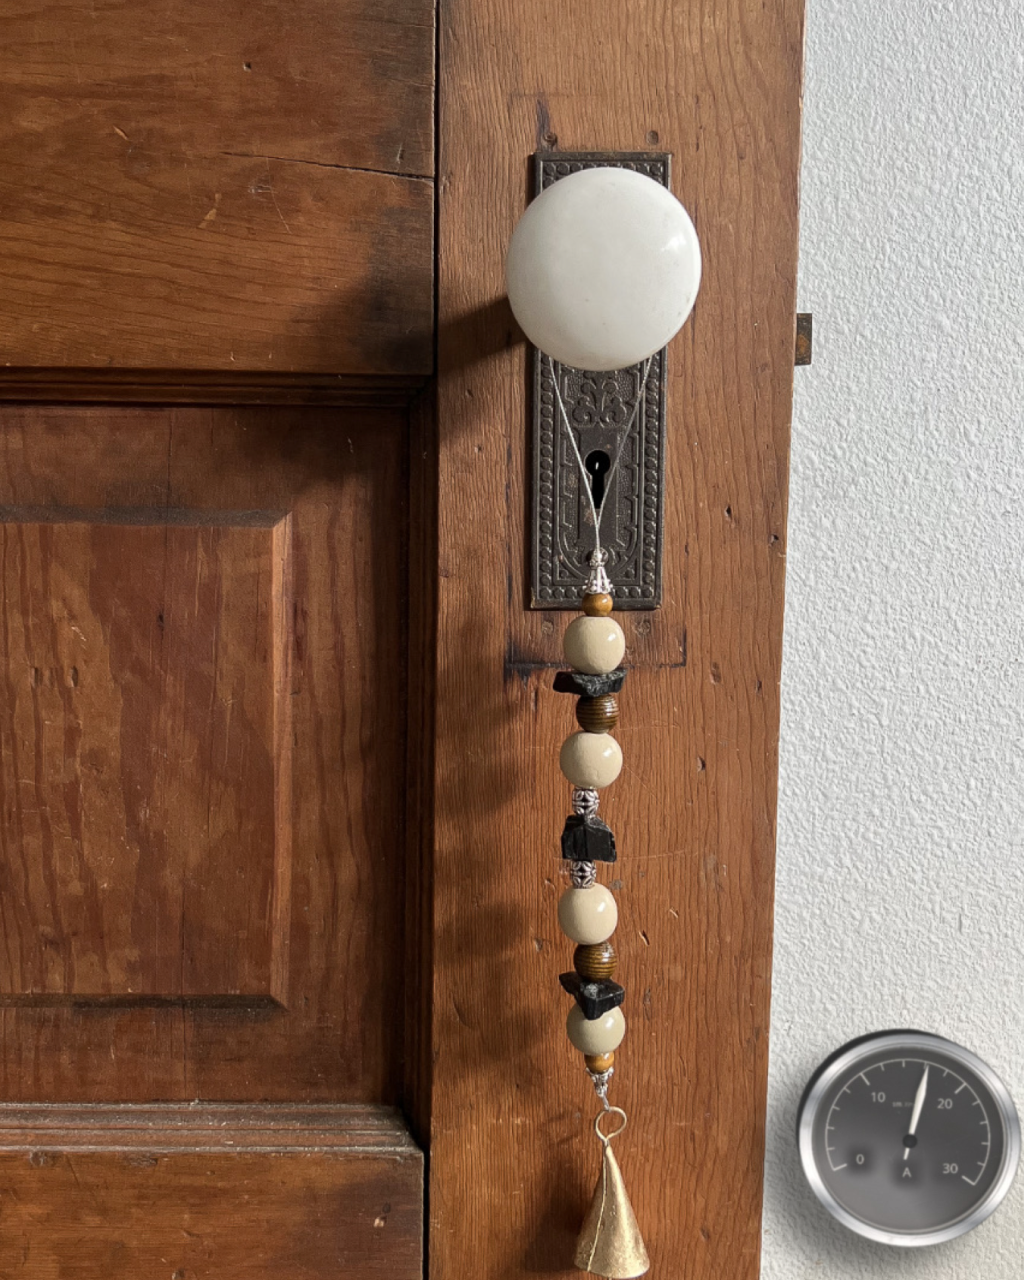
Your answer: 16 A
